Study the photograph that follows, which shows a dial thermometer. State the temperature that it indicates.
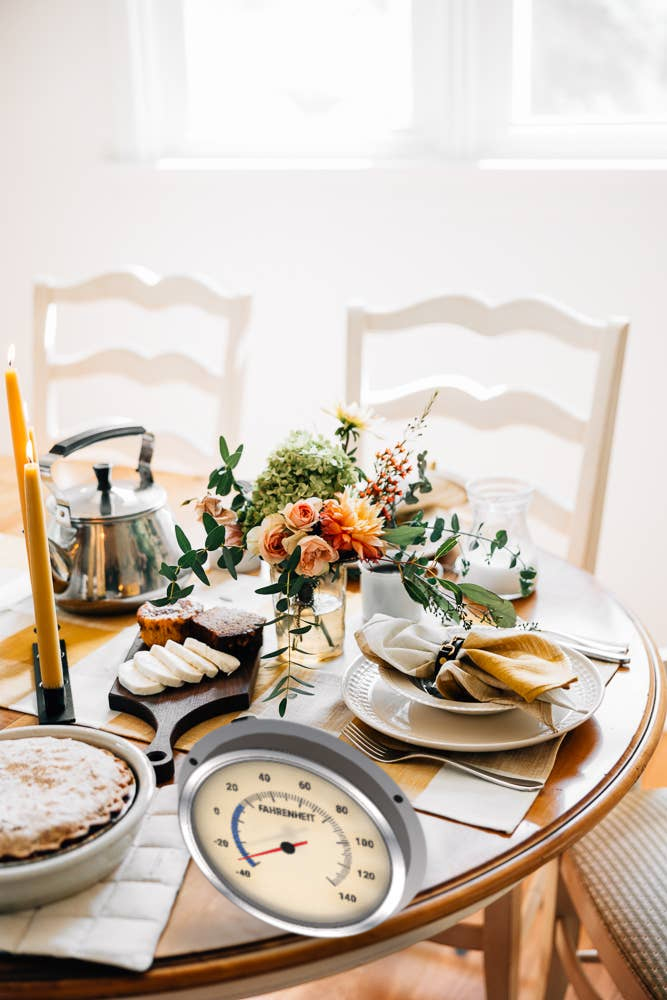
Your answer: -30 °F
